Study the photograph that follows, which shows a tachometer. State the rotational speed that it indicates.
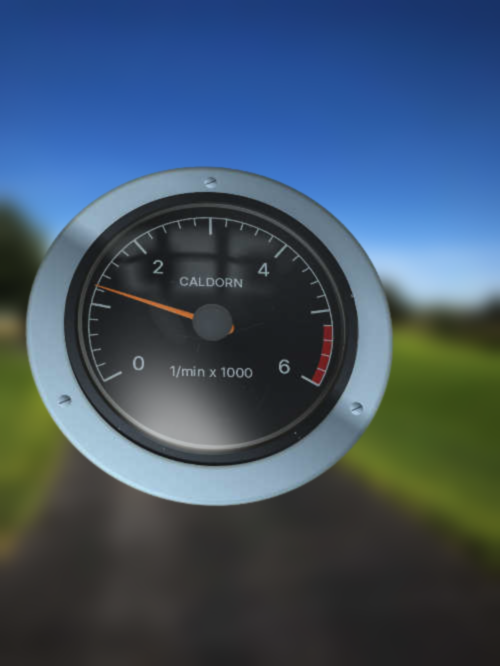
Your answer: 1200 rpm
